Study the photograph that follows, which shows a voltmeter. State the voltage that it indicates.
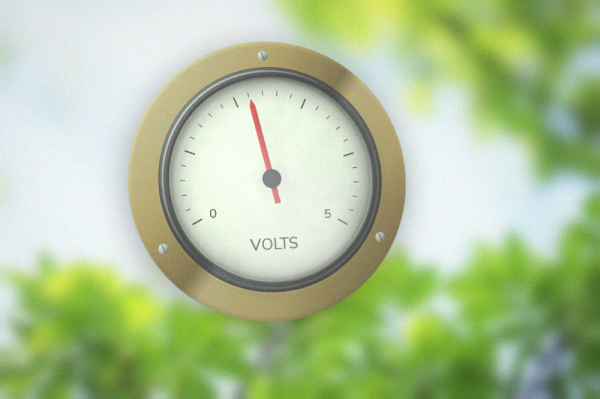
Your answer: 2.2 V
